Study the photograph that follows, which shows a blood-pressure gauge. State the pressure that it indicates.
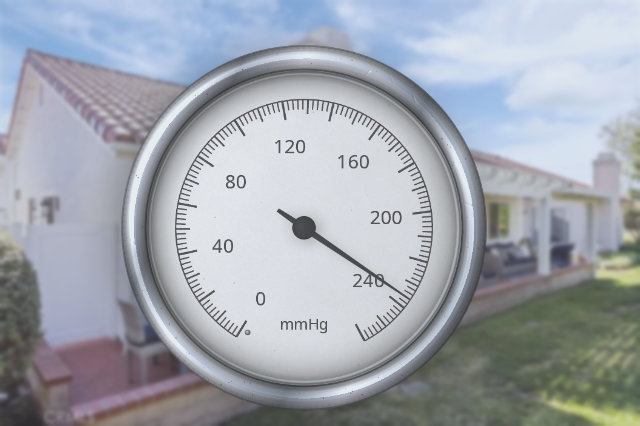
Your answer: 236 mmHg
